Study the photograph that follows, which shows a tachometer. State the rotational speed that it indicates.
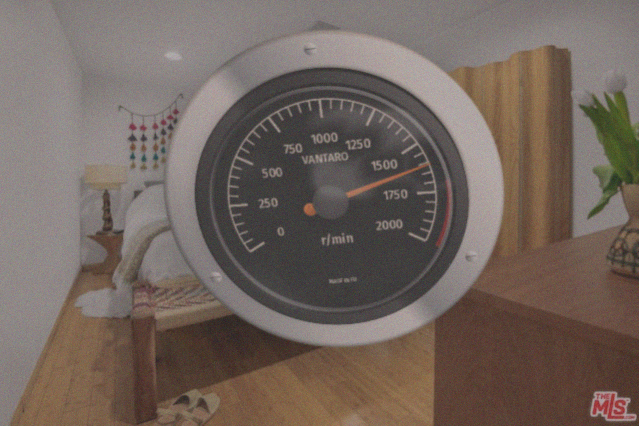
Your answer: 1600 rpm
